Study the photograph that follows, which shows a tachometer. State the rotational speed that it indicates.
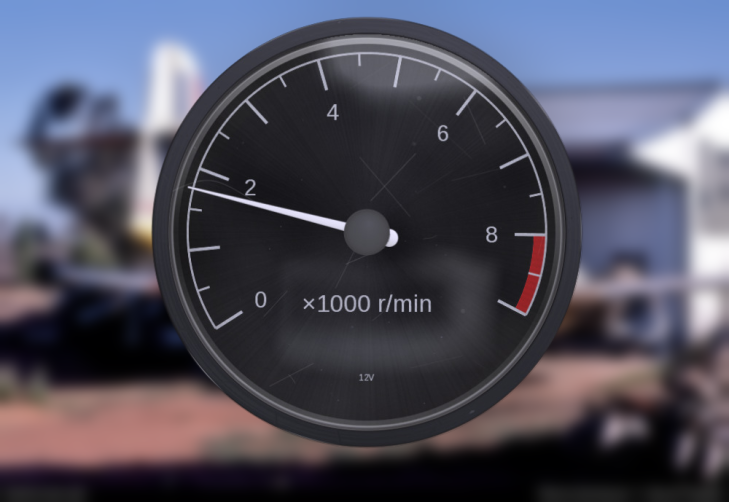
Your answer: 1750 rpm
